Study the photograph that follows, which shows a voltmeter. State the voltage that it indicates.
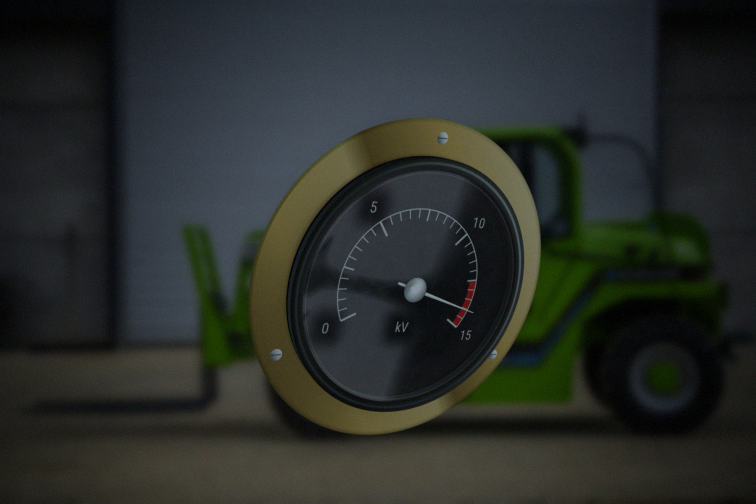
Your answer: 14 kV
